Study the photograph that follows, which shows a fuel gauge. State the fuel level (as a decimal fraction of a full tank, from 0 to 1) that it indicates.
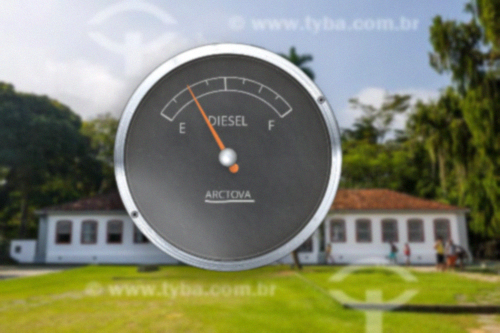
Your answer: 0.25
